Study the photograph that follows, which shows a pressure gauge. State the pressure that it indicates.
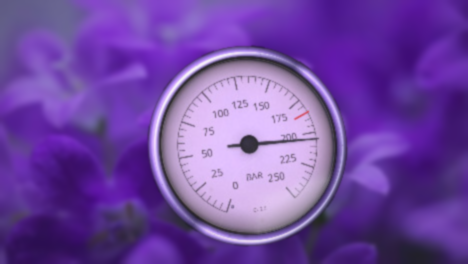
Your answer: 205 bar
